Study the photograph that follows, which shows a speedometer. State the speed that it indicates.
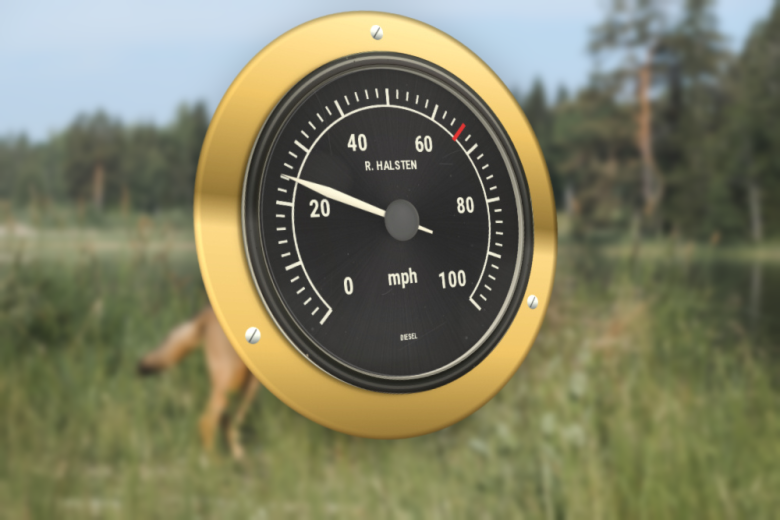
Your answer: 24 mph
